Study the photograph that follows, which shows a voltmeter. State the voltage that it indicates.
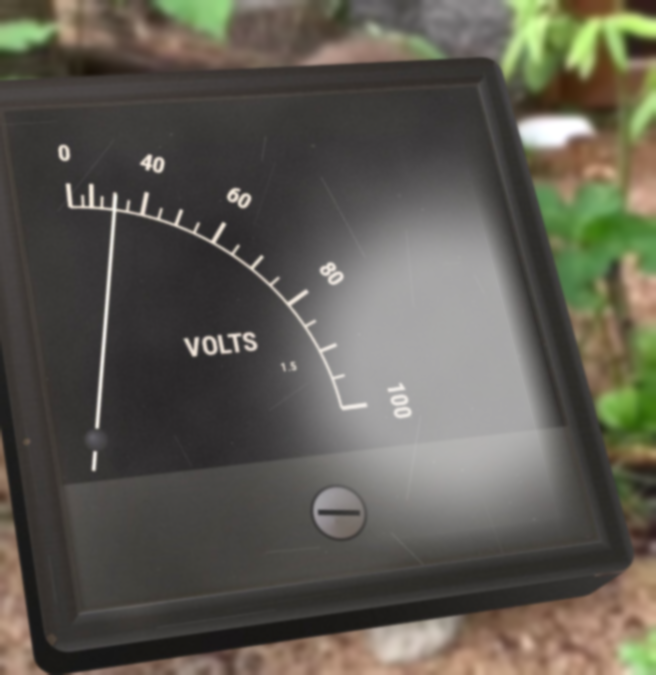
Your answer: 30 V
